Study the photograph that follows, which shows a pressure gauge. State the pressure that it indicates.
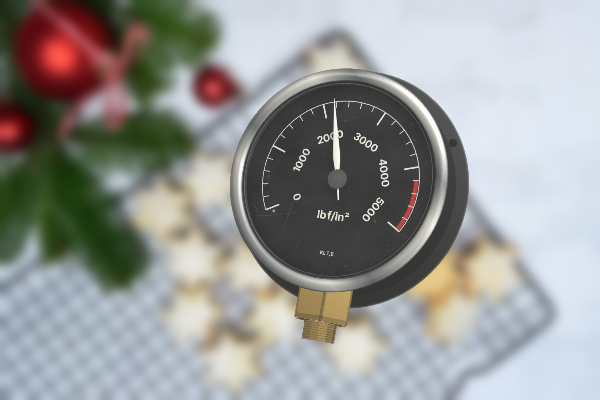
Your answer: 2200 psi
